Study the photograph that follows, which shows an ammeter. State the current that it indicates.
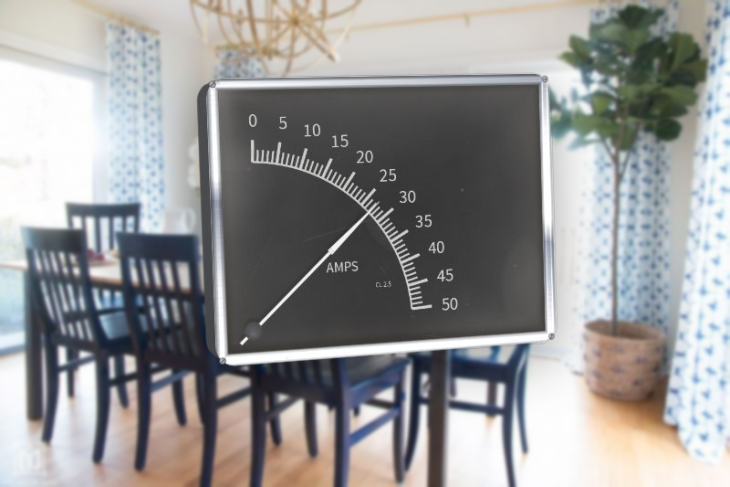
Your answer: 27 A
